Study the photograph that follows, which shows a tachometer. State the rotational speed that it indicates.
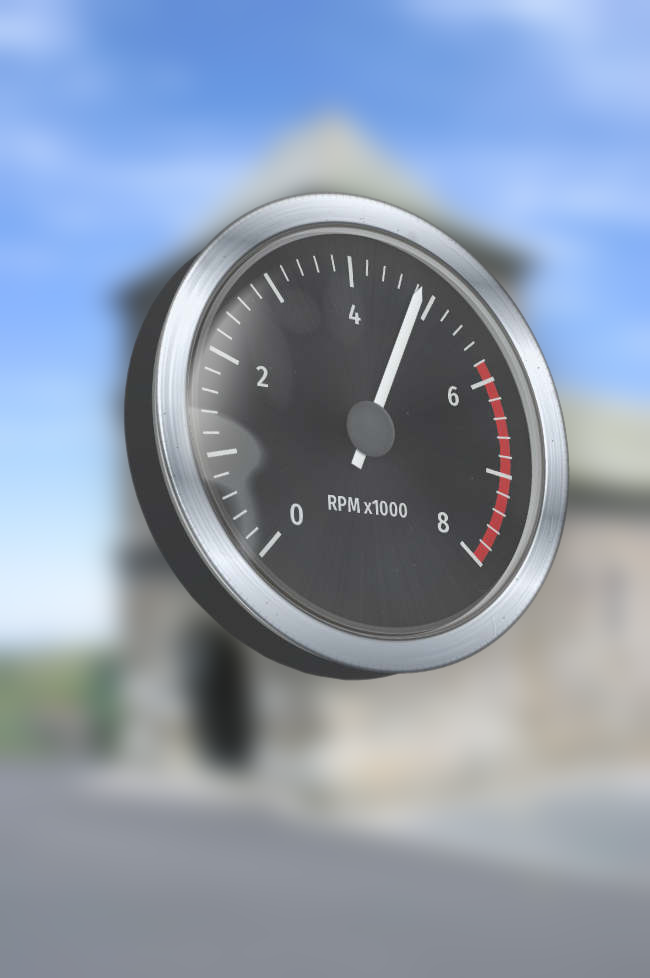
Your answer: 4800 rpm
